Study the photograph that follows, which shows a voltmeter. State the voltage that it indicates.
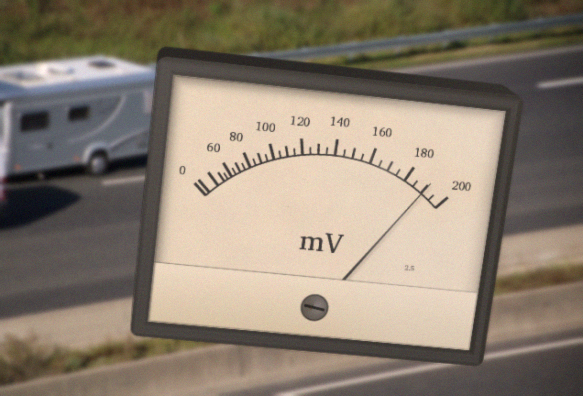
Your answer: 190 mV
